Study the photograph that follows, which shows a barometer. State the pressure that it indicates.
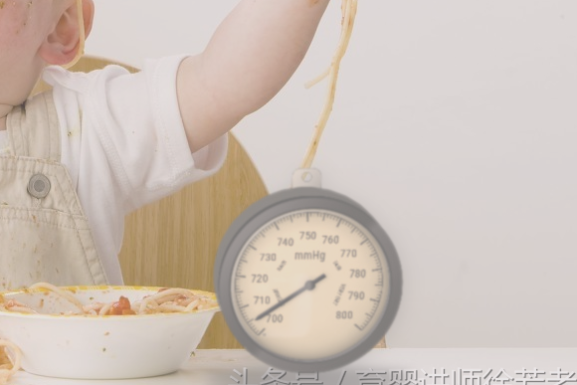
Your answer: 705 mmHg
